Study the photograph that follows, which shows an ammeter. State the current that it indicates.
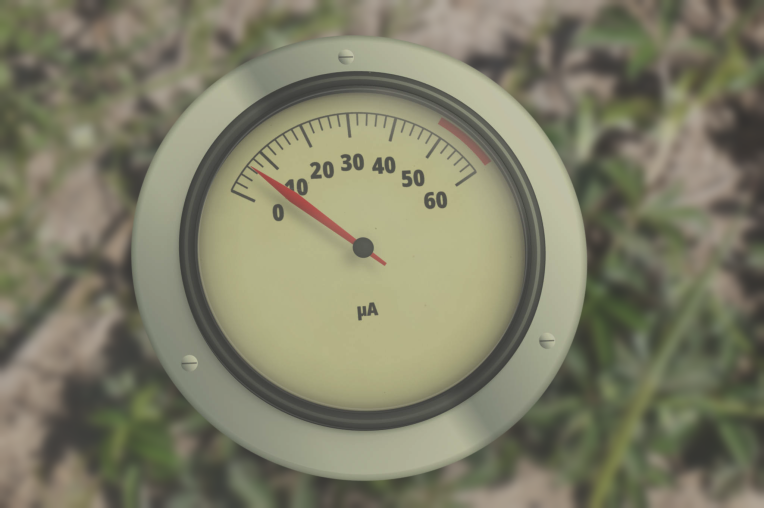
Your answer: 6 µA
